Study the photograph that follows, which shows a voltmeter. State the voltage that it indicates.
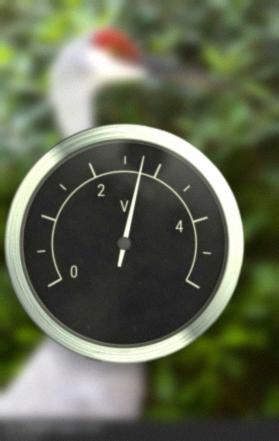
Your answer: 2.75 V
